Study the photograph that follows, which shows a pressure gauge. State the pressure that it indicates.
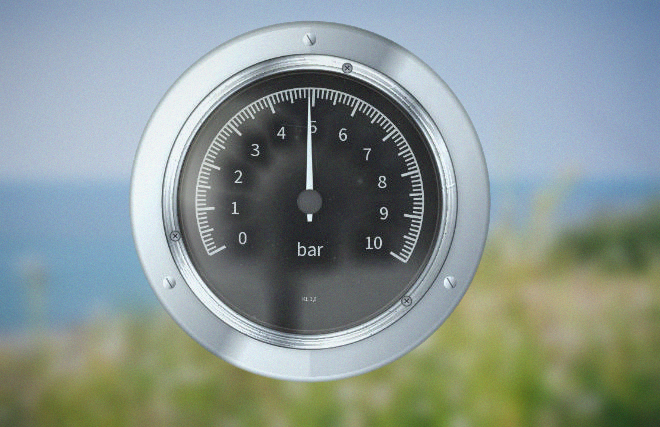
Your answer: 4.9 bar
